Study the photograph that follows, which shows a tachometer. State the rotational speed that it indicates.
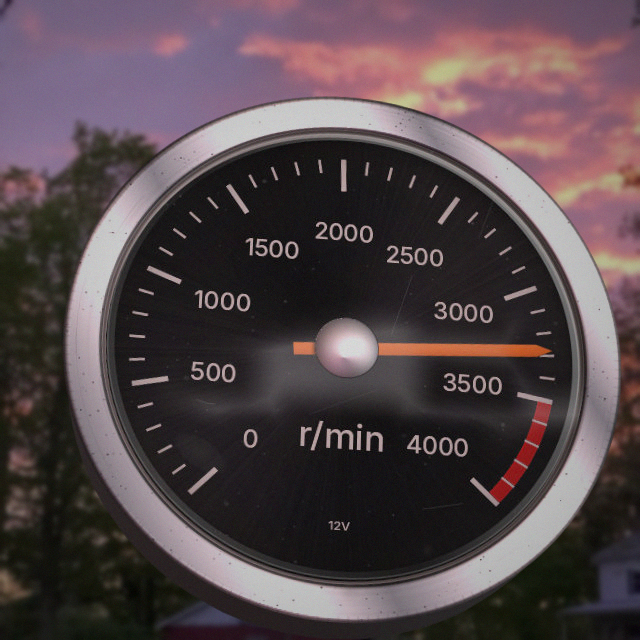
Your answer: 3300 rpm
